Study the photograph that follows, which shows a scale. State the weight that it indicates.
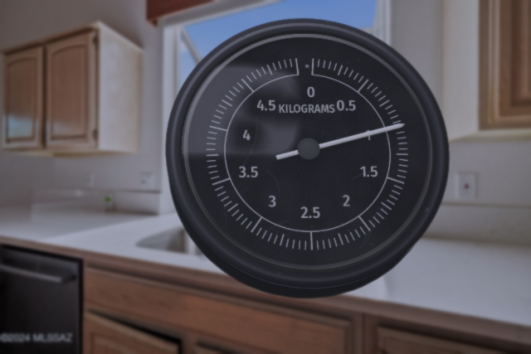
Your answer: 1 kg
